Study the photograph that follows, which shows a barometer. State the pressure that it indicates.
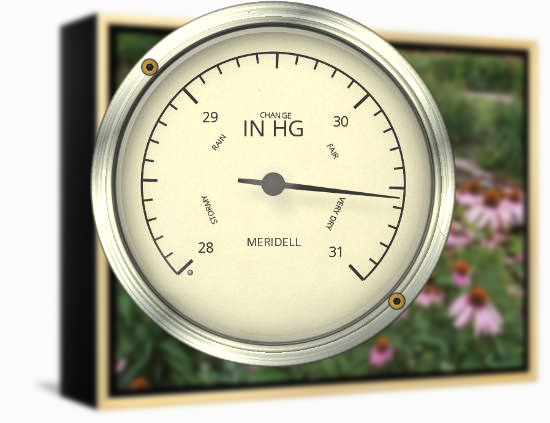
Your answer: 30.55 inHg
